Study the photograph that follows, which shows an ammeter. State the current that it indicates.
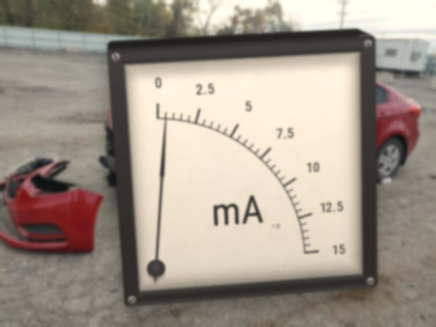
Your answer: 0.5 mA
